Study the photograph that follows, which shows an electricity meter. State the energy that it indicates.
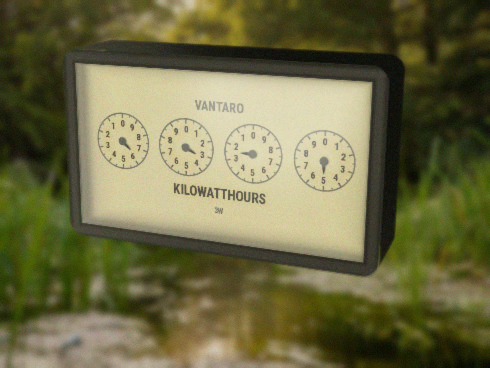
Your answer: 6325 kWh
